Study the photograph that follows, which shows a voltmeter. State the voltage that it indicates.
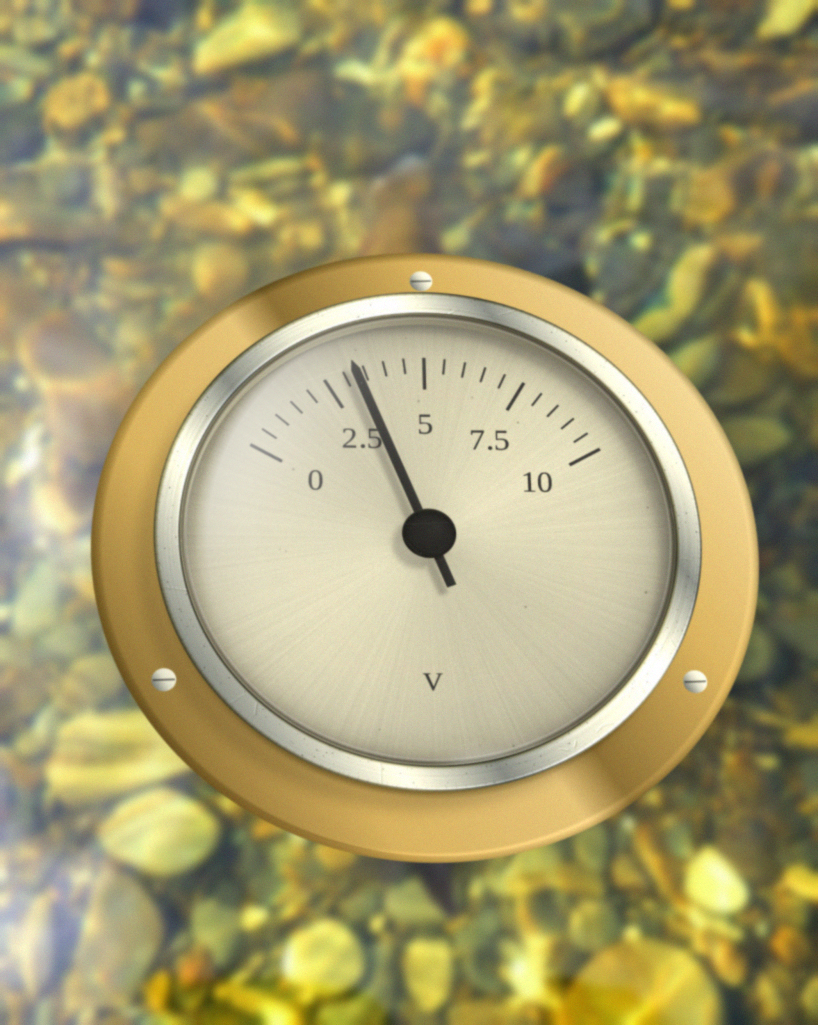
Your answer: 3.25 V
